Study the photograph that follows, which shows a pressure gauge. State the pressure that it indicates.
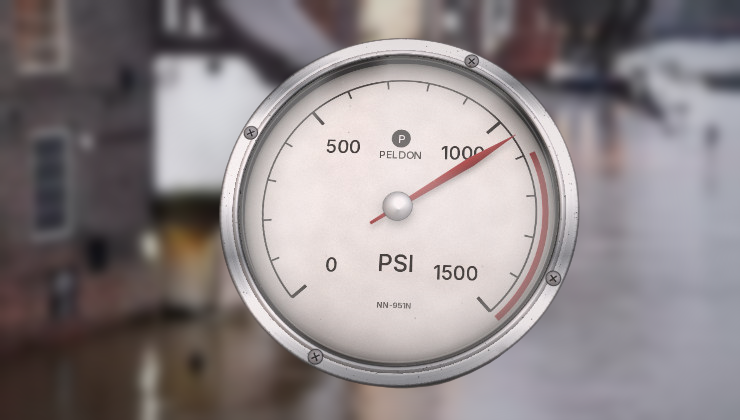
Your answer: 1050 psi
